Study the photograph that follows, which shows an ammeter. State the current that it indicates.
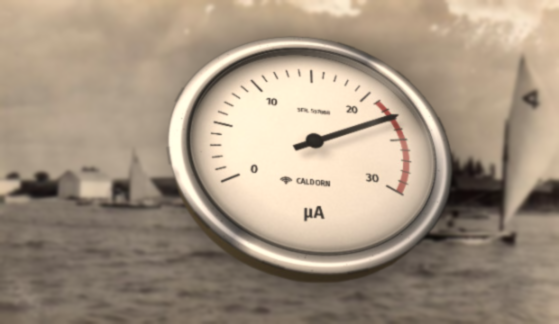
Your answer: 23 µA
